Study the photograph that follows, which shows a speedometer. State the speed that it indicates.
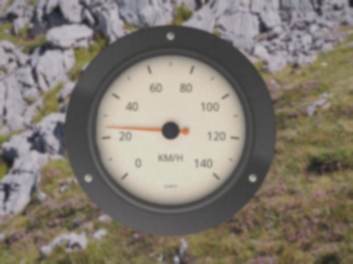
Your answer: 25 km/h
